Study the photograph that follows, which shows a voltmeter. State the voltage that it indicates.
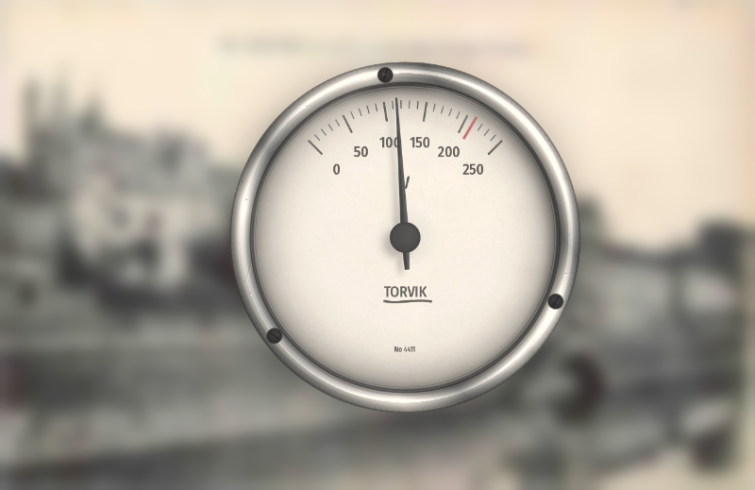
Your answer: 115 V
